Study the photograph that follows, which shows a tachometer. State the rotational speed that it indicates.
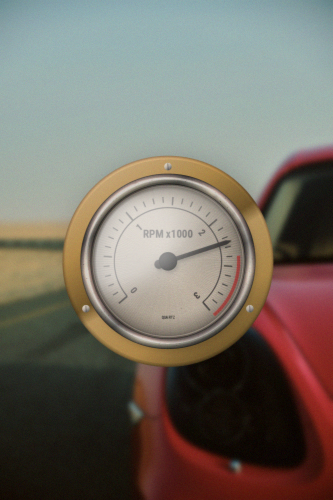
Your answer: 2250 rpm
